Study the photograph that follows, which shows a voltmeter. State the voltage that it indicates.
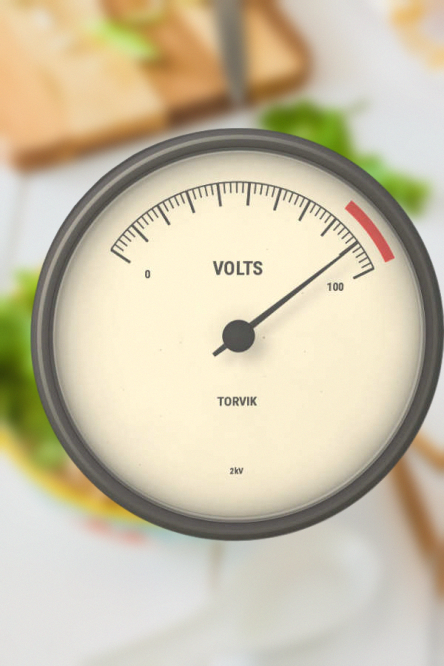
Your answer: 90 V
